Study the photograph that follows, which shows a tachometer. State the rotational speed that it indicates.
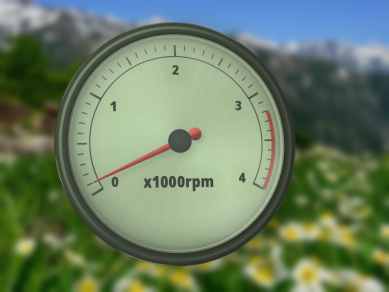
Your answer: 100 rpm
